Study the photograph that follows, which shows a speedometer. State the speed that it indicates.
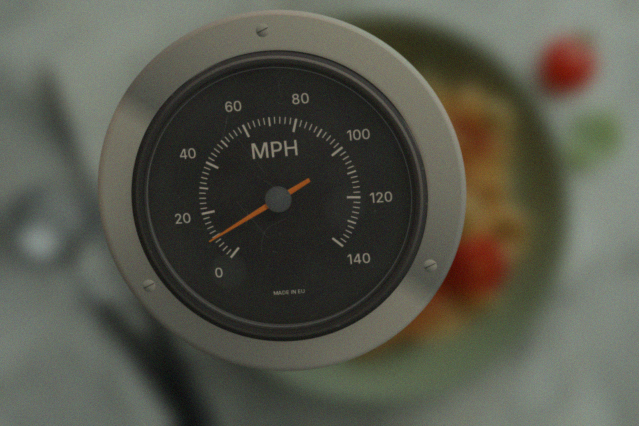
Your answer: 10 mph
